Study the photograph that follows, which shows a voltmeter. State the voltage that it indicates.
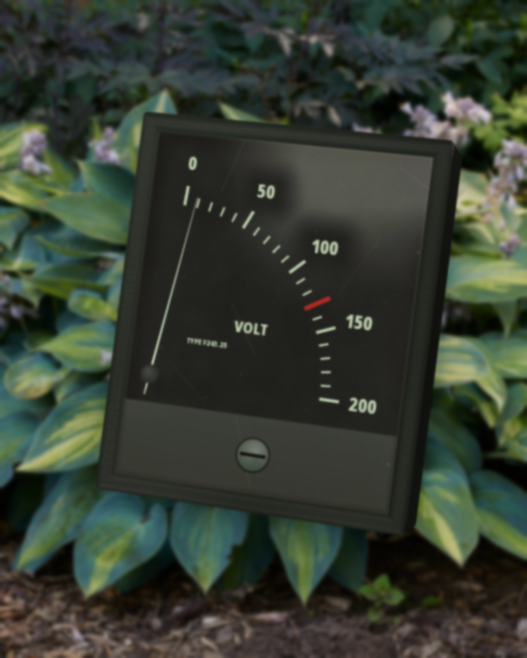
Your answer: 10 V
